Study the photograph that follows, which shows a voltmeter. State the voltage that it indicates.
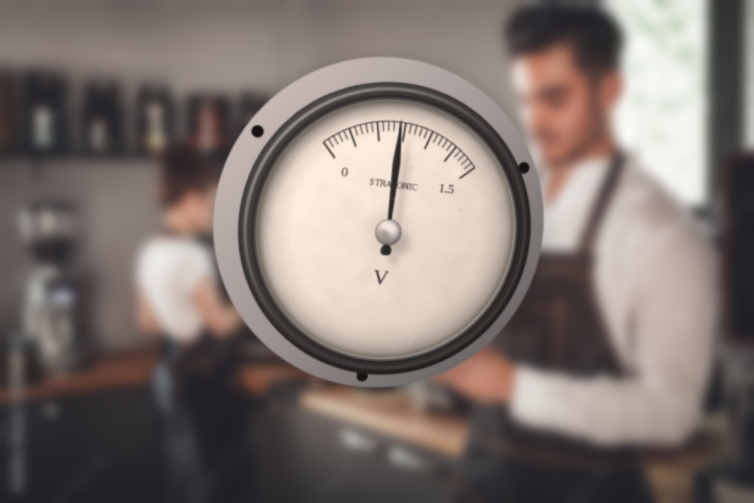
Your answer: 0.7 V
